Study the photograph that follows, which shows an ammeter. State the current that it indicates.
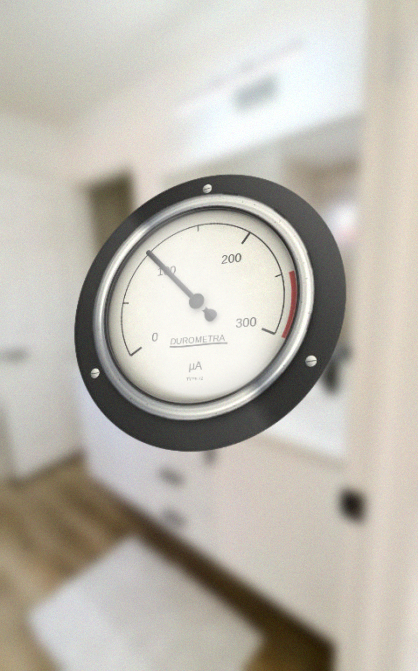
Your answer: 100 µA
